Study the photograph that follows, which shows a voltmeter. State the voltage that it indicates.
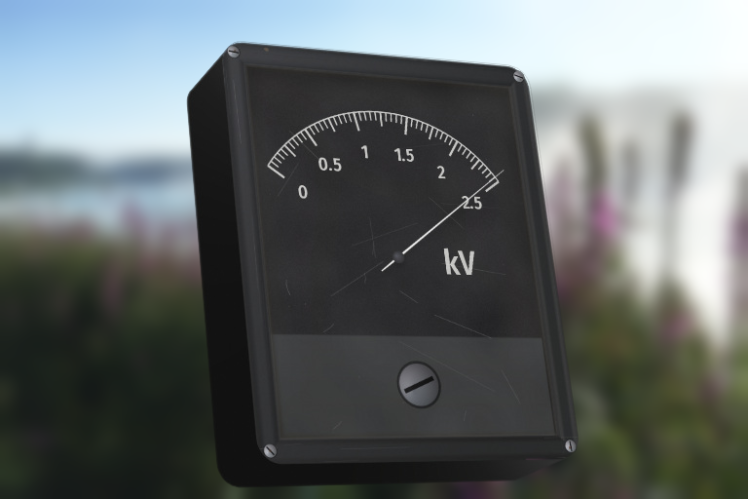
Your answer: 2.45 kV
